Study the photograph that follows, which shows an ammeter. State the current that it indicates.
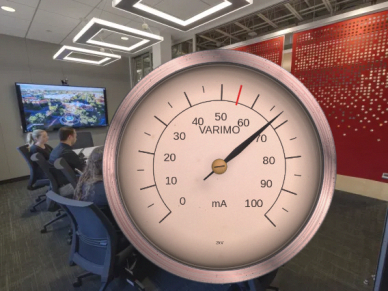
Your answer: 67.5 mA
